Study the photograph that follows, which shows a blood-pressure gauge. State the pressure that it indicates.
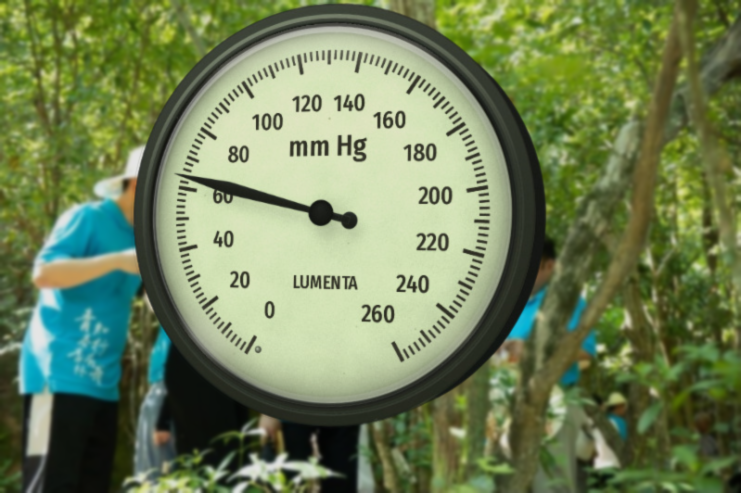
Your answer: 64 mmHg
